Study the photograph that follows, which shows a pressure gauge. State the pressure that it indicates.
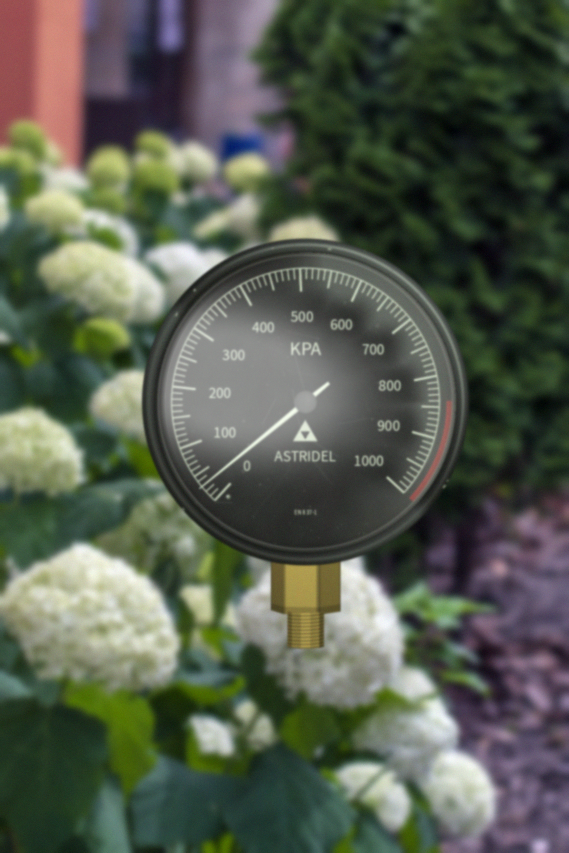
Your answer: 30 kPa
